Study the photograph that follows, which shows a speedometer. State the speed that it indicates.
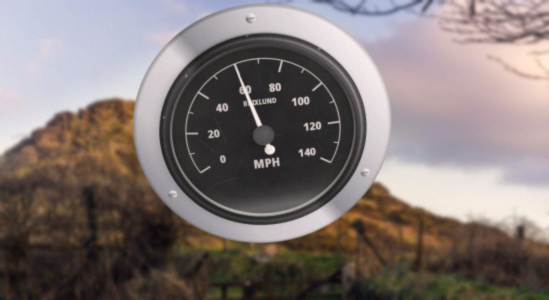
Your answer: 60 mph
